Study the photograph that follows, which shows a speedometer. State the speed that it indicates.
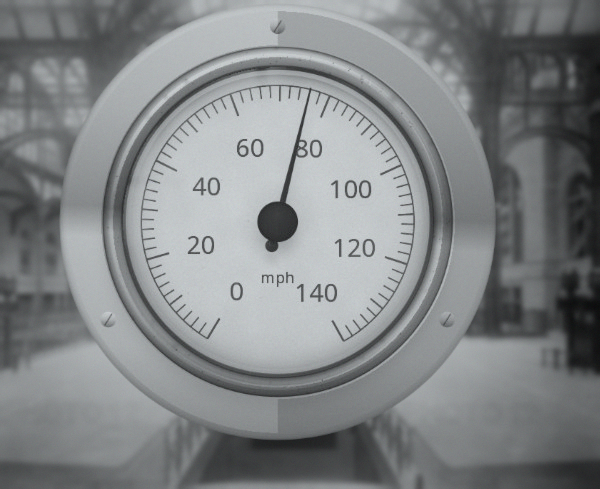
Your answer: 76 mph
